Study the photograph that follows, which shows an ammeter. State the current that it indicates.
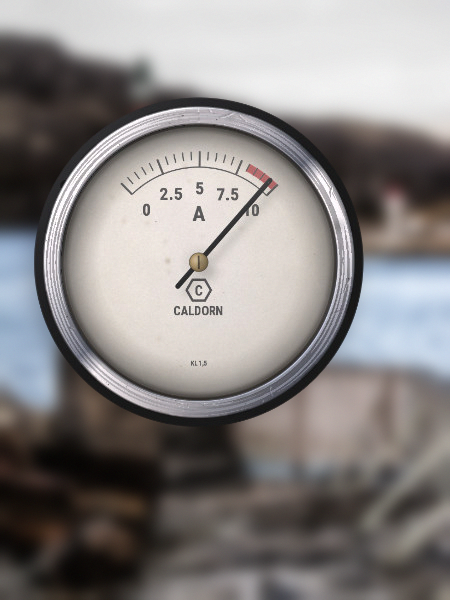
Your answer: 9.5 A
